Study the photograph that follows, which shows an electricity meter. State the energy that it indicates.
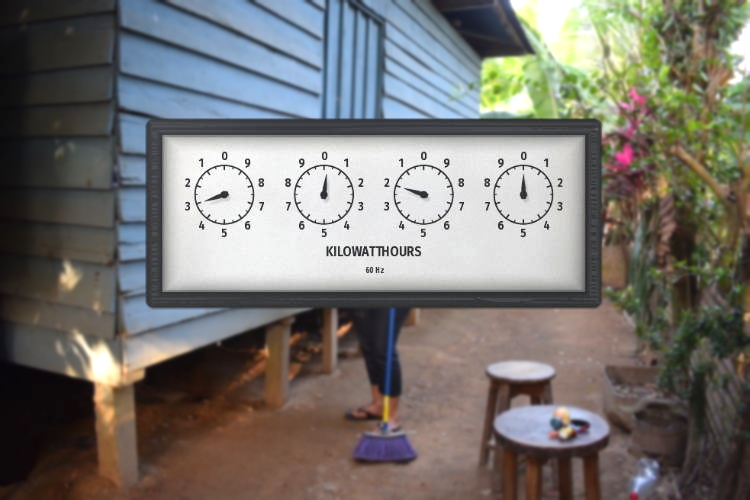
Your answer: 3020 kWh
